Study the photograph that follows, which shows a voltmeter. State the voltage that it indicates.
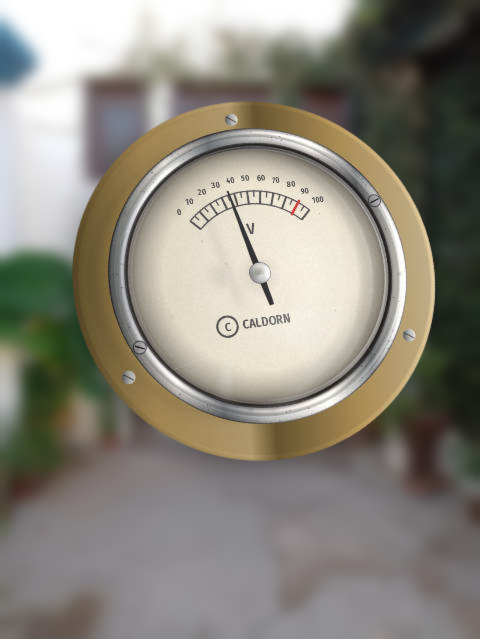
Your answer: 35 V
